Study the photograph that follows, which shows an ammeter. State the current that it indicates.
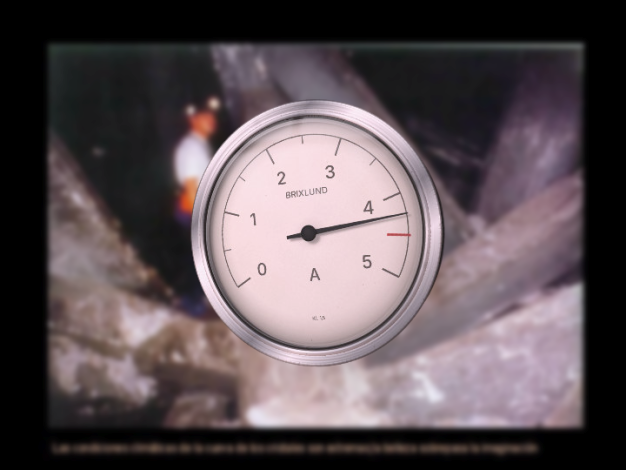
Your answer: 4.25 A
